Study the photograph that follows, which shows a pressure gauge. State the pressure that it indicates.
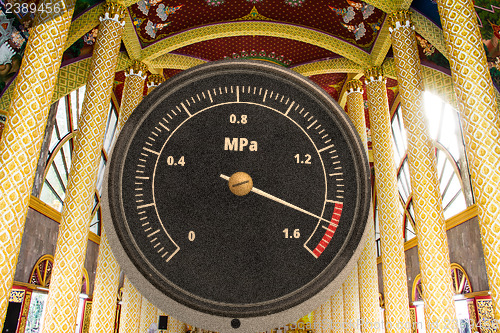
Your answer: 1.48 MPa
